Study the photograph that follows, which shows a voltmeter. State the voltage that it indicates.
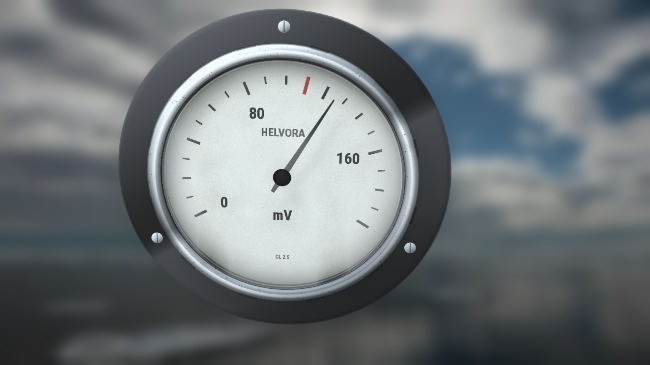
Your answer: 125 mV
